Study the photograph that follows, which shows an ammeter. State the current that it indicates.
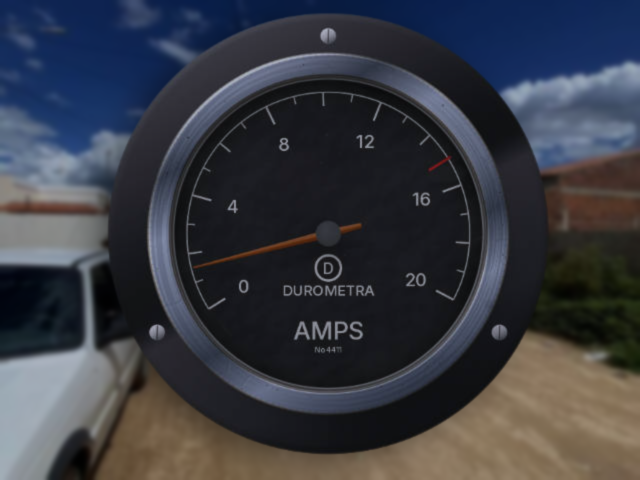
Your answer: 1.5 A
